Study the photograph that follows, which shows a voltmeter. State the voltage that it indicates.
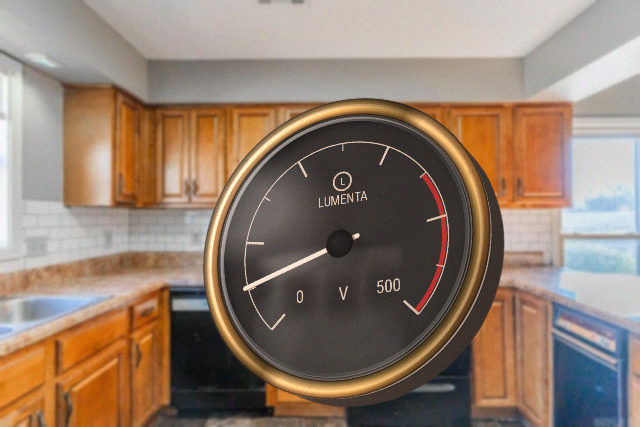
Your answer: 50 V
